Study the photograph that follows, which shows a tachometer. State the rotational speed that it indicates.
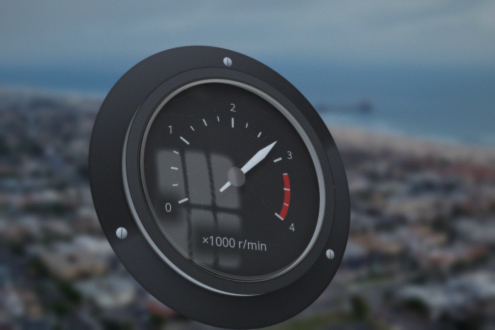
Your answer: 2750 rpm
